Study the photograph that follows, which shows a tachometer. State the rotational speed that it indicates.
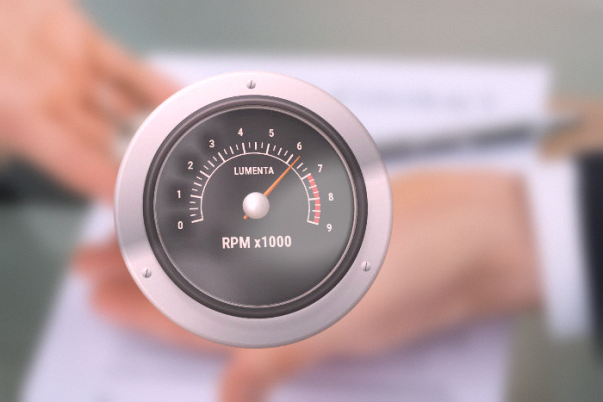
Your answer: 6250 rpm
